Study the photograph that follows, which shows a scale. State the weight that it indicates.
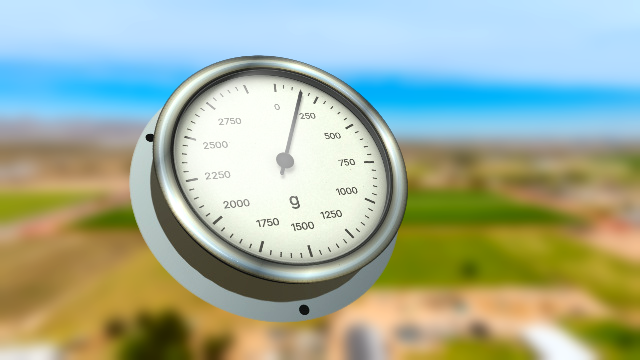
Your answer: 150 g
